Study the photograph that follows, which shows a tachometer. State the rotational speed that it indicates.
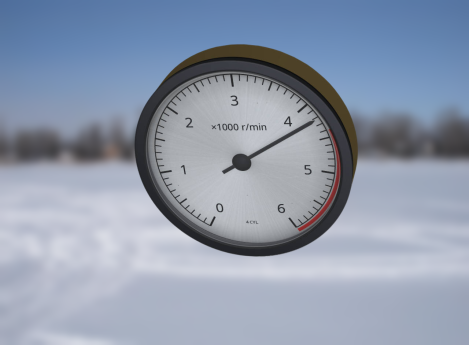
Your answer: 4200 rpm
